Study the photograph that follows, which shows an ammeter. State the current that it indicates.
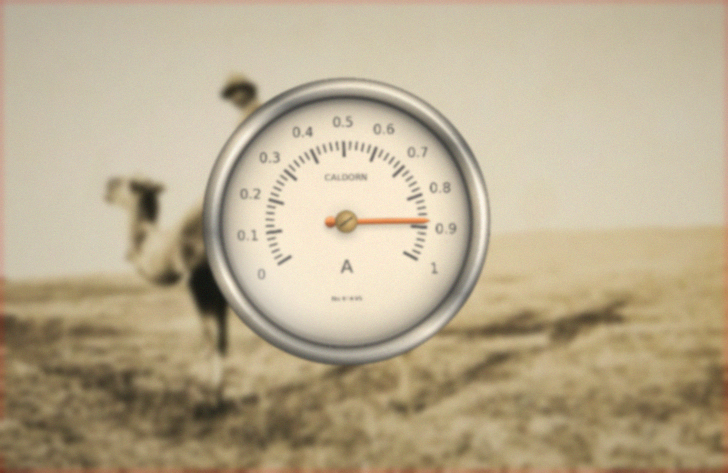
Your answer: 0.88 A
